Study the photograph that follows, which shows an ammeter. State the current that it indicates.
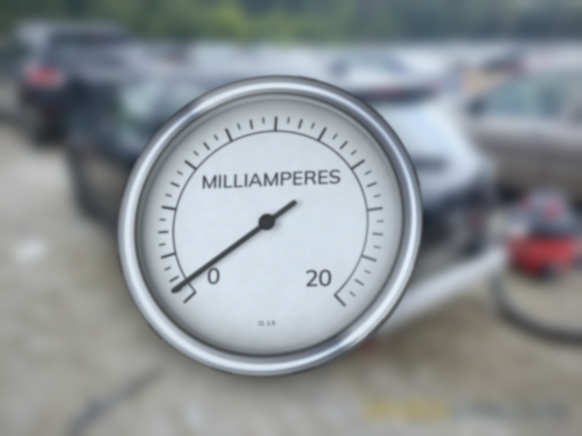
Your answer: 0.5 mA
